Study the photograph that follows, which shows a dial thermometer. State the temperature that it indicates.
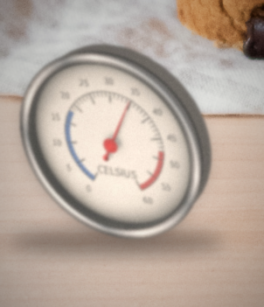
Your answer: 35 °C
